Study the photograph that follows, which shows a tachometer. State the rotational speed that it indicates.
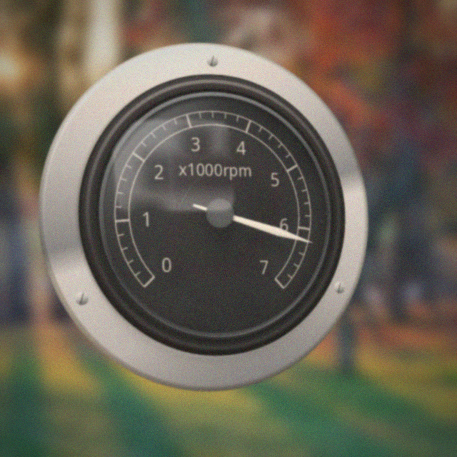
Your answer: 6200 rpm
